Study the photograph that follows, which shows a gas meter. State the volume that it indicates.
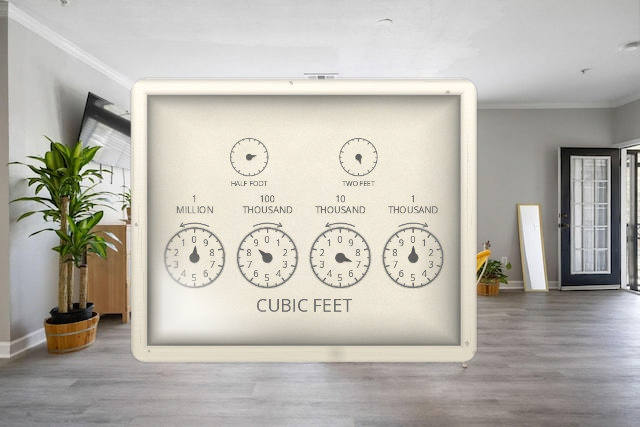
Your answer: 987000 ft³
